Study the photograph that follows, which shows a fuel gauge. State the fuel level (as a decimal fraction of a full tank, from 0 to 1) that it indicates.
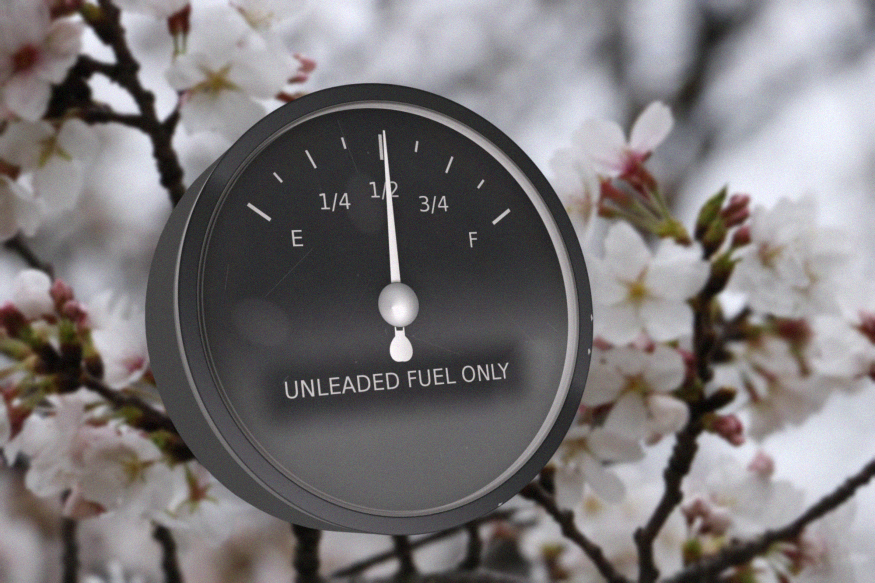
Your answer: 0.5
